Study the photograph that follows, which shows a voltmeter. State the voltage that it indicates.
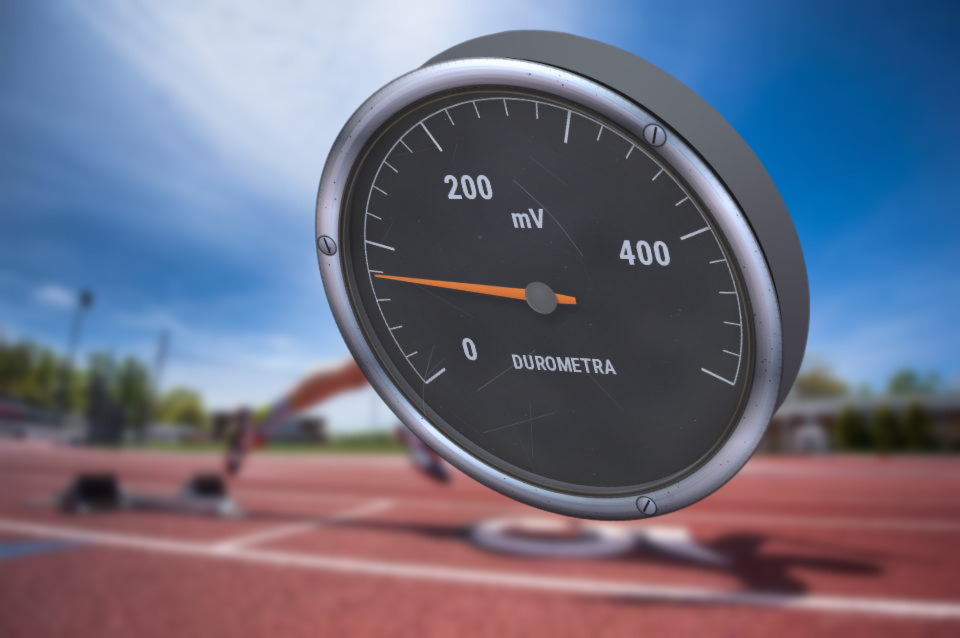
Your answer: 80 mV
